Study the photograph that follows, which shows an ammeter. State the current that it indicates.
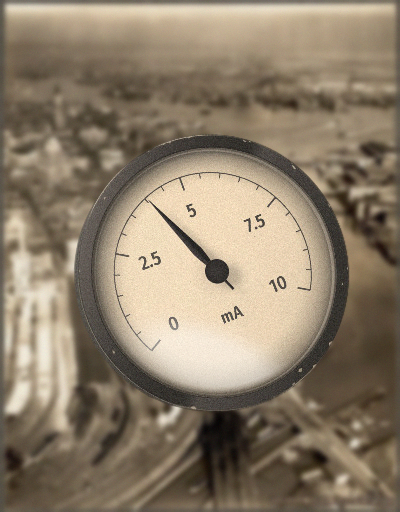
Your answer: 4 mA
